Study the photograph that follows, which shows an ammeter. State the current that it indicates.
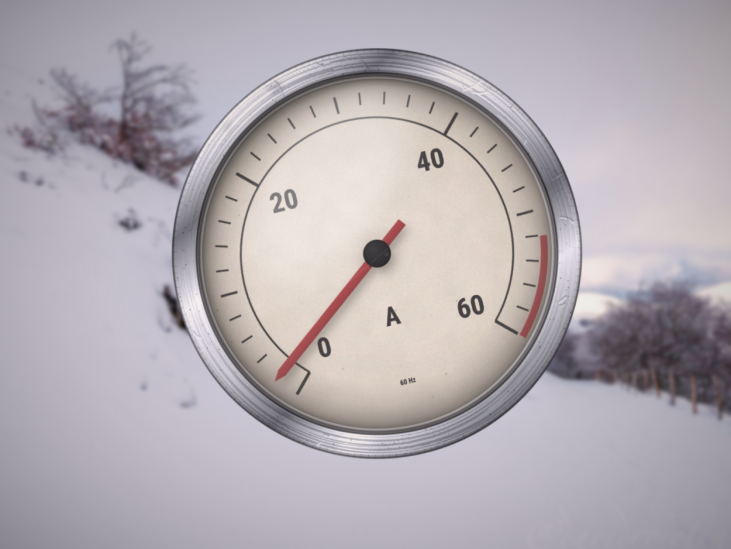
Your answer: 2 A
